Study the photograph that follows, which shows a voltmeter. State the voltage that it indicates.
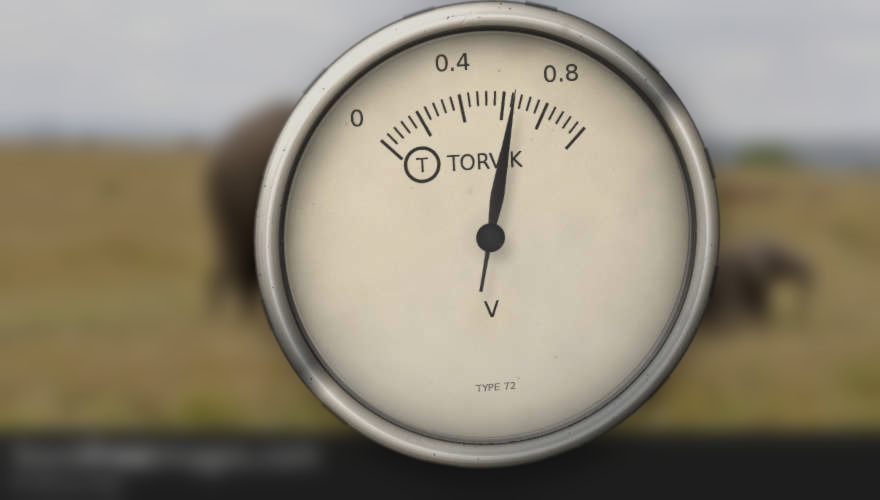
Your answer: 0.64 V
